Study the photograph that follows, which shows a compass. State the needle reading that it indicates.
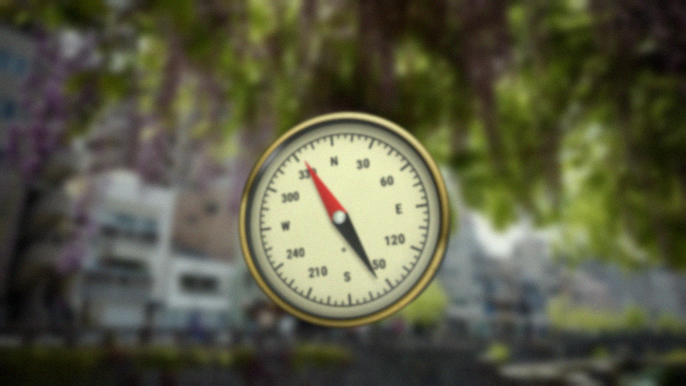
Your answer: 335 °
